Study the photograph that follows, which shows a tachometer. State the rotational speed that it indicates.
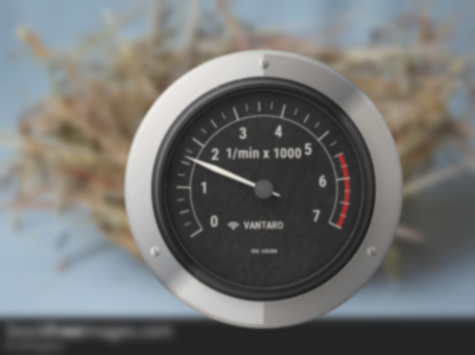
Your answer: 1625 rpm
